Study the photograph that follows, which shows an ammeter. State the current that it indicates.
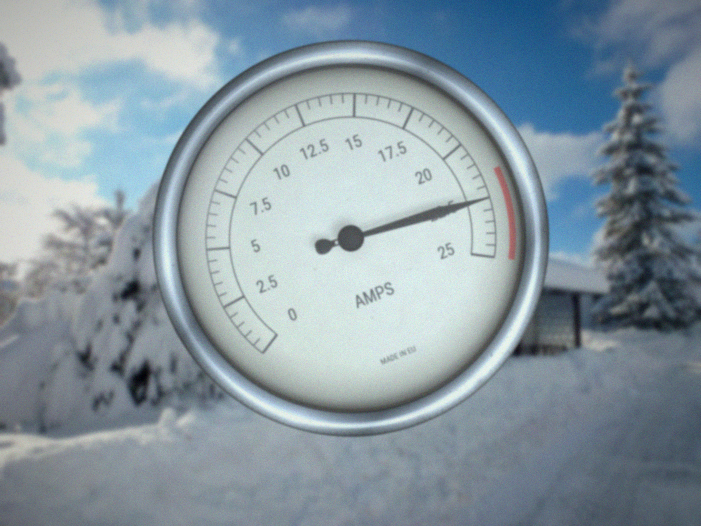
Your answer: 22.5 A
